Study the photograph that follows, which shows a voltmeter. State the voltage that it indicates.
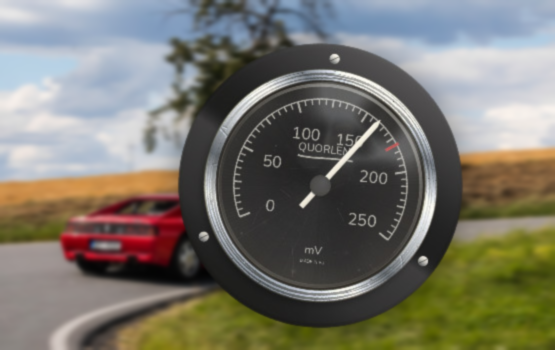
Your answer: 160 mV
